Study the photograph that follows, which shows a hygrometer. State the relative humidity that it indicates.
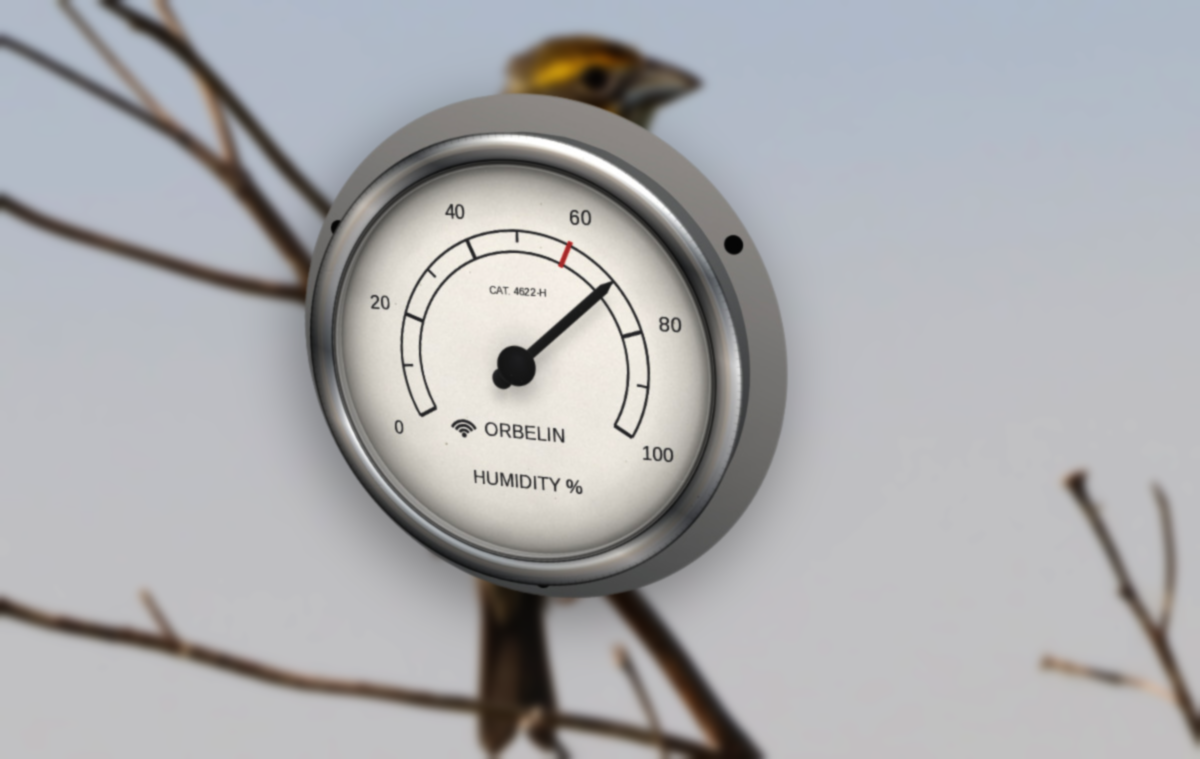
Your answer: 70 %
